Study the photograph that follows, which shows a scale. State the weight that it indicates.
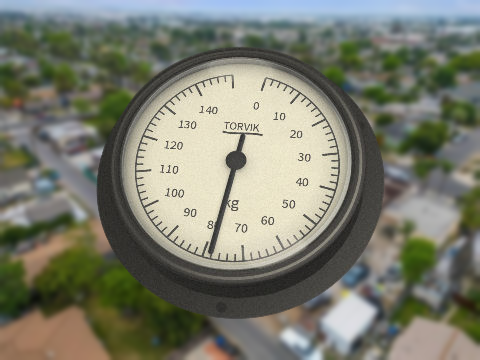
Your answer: 78 kg
